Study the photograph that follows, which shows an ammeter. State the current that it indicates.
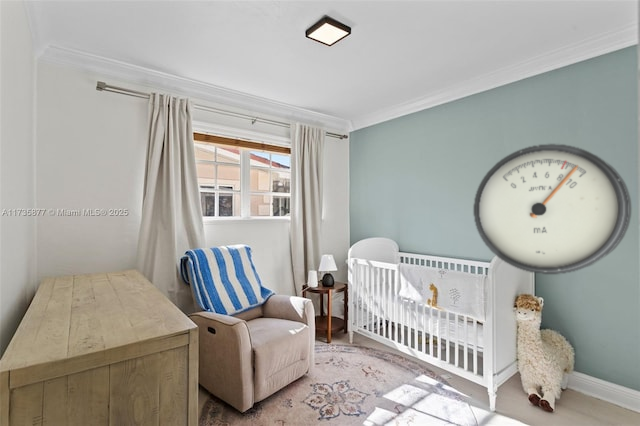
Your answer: 9 mA
